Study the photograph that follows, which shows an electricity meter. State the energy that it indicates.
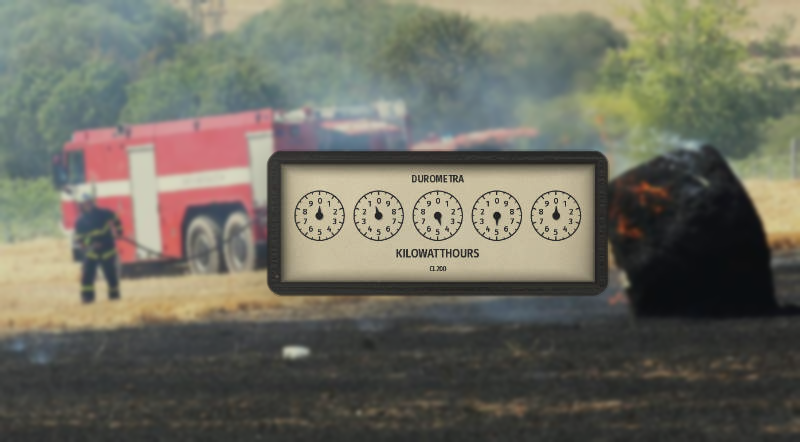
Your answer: 450 kWh
